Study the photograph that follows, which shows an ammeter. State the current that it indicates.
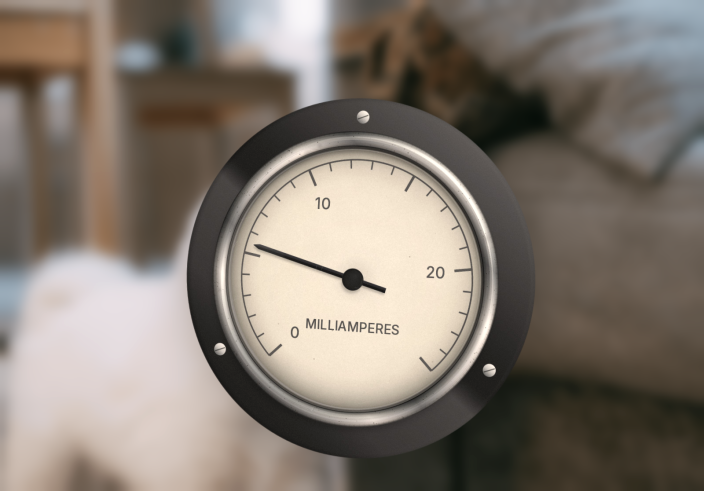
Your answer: 5.5 mA
